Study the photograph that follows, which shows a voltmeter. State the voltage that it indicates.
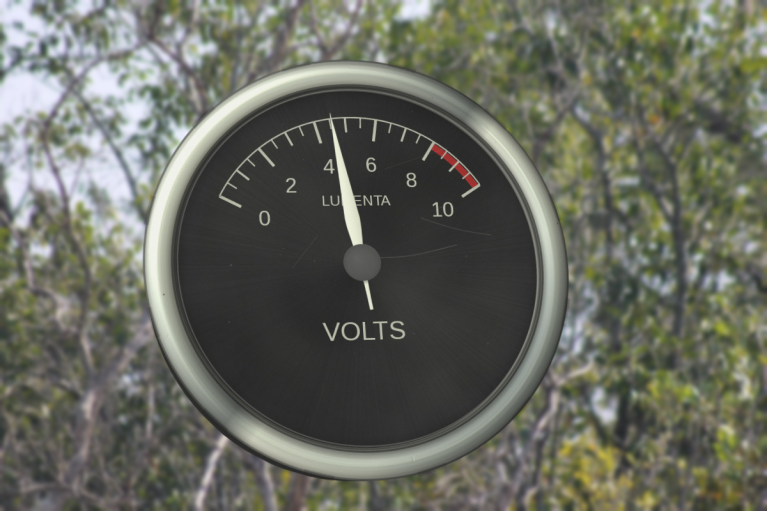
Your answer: 4.5 V
